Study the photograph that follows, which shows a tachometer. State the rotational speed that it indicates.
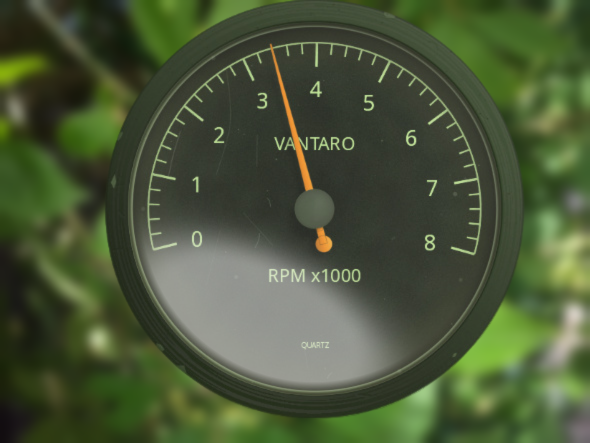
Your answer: 3400 rpm
